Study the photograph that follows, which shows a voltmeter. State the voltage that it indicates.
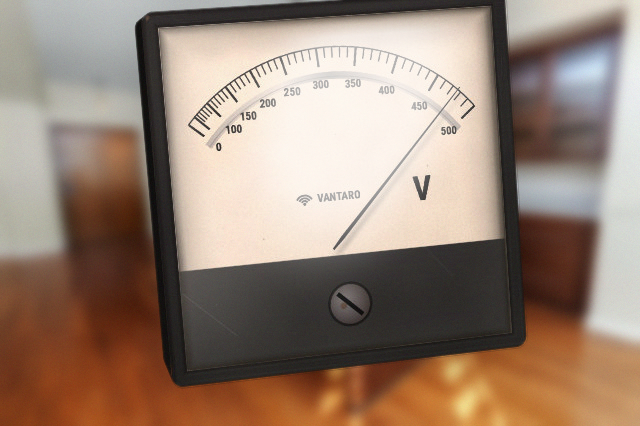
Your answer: 475 V
